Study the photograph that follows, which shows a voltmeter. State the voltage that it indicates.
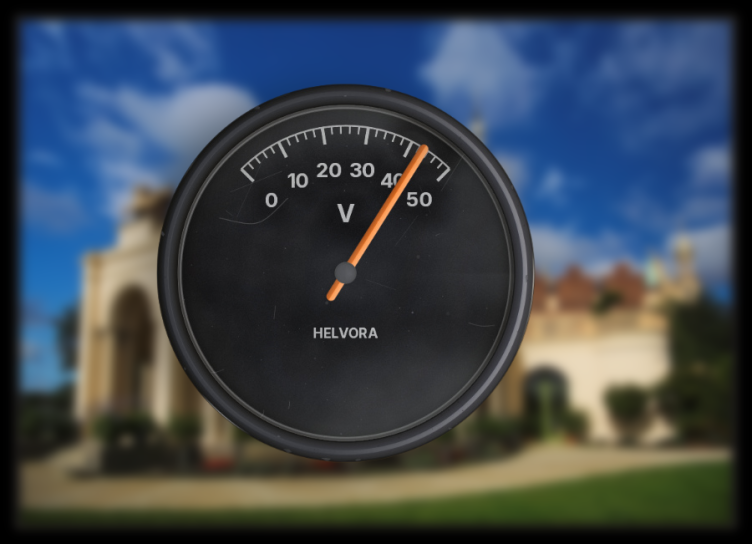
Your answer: 43 V
